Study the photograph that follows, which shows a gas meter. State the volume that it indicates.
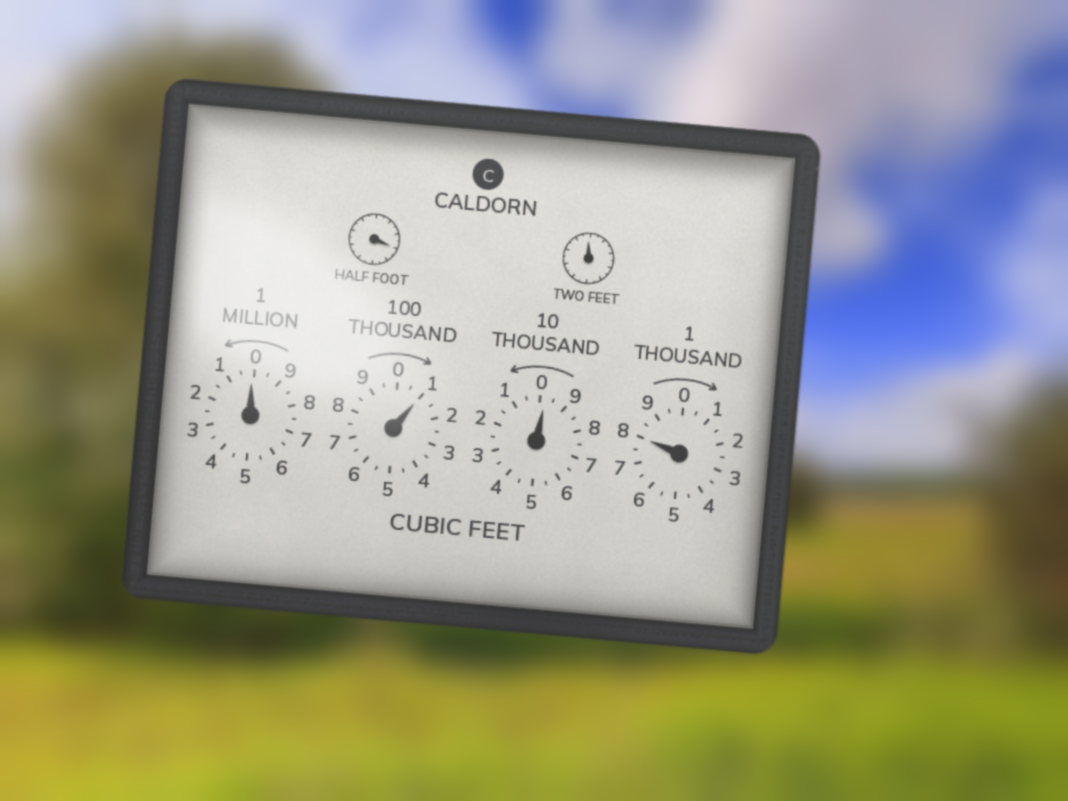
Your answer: 9800 ft³
